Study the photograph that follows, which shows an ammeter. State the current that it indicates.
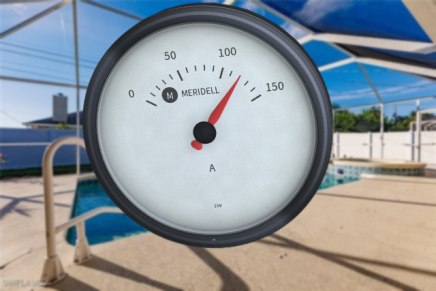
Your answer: 120 A
